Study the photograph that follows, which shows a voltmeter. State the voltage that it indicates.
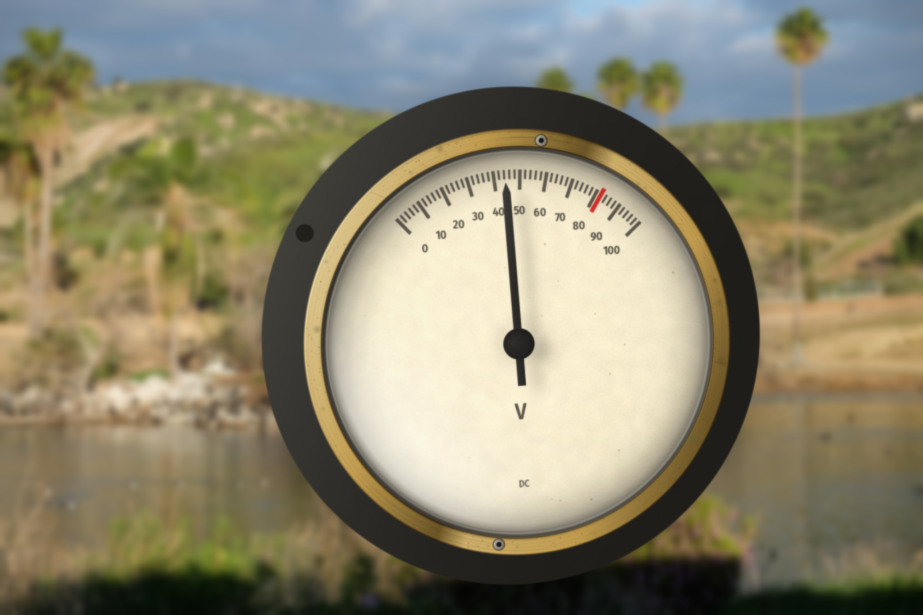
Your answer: 44 V
